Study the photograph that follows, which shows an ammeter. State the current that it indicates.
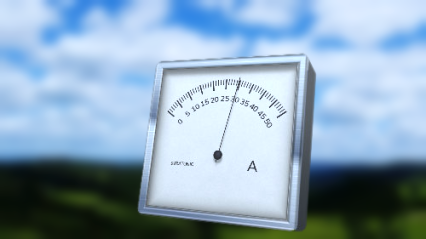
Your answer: 30 A
